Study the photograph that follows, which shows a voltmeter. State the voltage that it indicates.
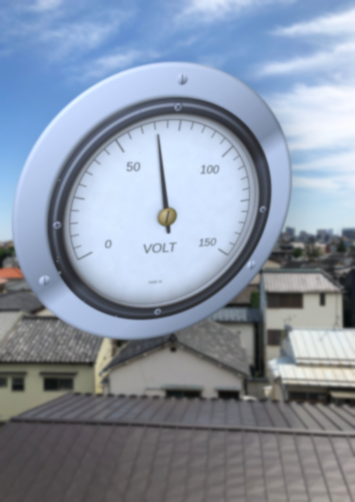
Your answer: 65 V
